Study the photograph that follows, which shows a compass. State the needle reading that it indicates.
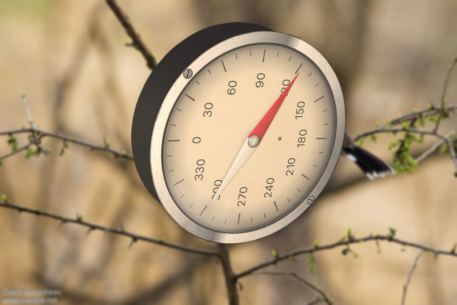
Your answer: 120 °
